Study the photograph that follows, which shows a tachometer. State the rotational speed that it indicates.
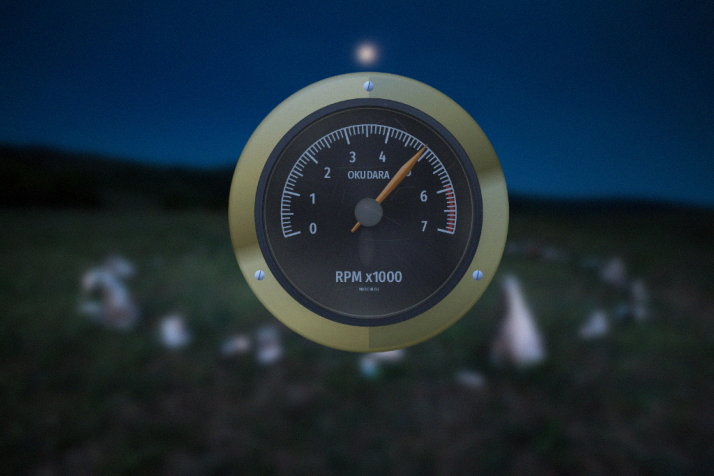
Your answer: 4900 rpm
